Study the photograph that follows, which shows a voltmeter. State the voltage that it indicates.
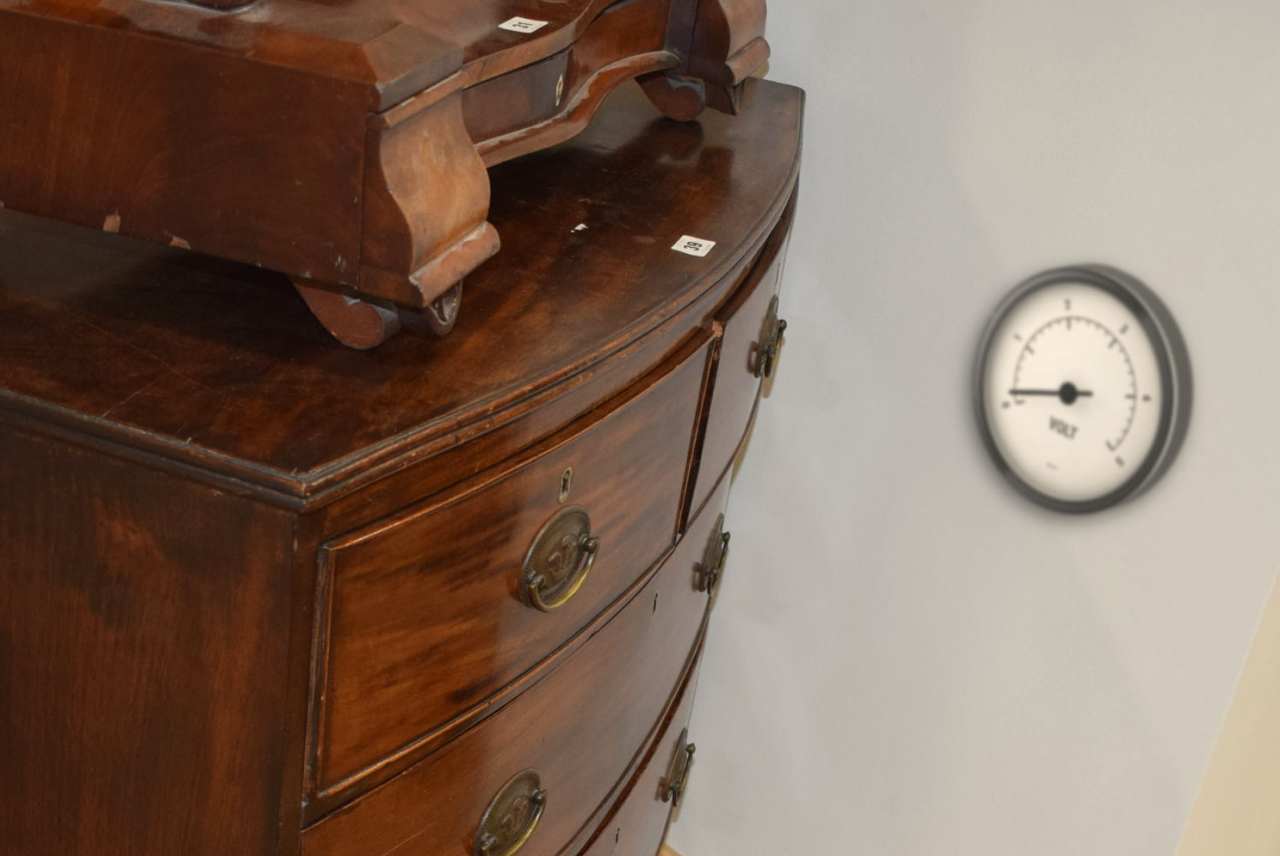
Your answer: 0.2 V
